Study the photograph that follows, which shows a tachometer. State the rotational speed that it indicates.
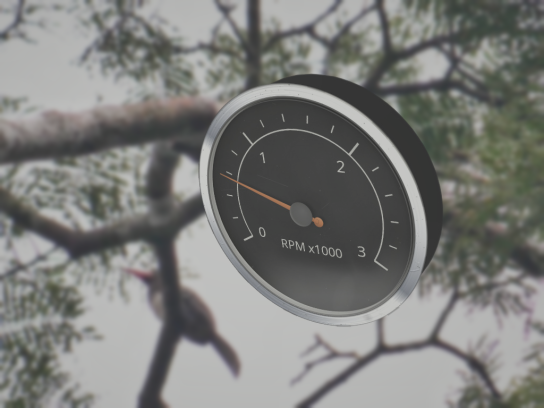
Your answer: 600 rpm
